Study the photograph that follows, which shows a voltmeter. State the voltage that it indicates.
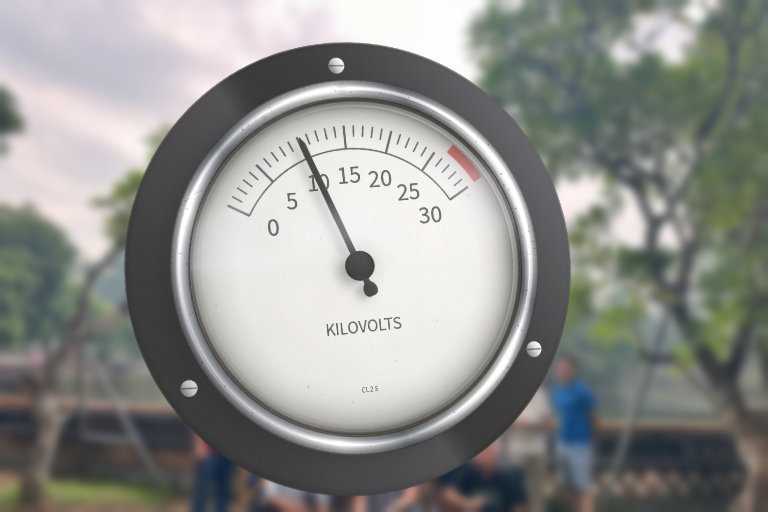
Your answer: 10 kV
